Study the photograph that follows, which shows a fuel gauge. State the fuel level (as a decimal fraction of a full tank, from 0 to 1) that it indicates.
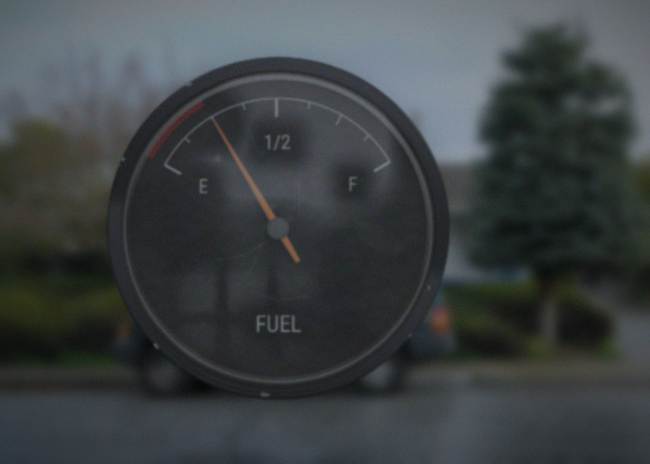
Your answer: 0.25
